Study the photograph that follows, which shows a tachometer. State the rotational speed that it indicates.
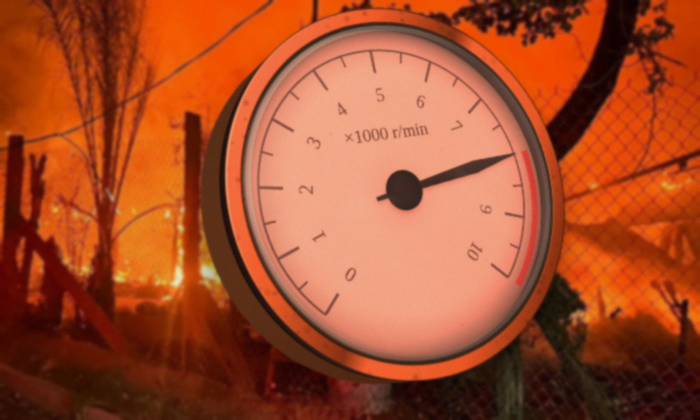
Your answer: 8000 rpm
